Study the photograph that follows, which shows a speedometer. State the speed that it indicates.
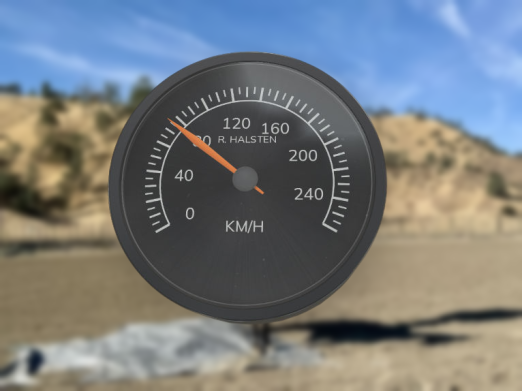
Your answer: 75 km/h
